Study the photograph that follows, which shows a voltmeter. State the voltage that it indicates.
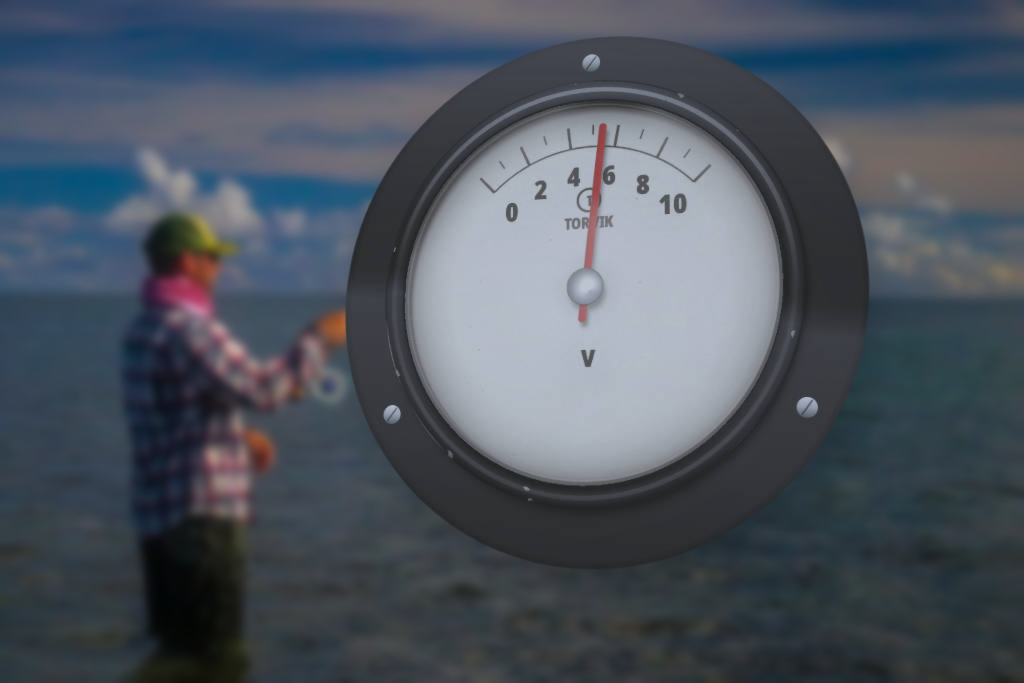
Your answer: 5.5 V
